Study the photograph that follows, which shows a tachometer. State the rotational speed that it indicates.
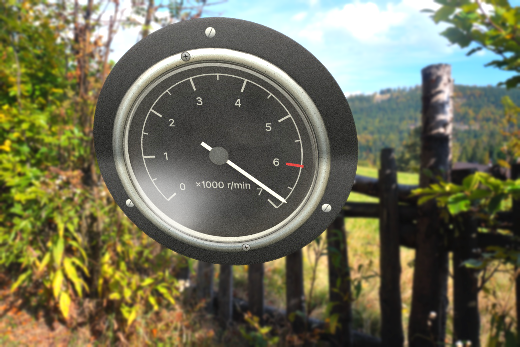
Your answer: 6750 rpm
